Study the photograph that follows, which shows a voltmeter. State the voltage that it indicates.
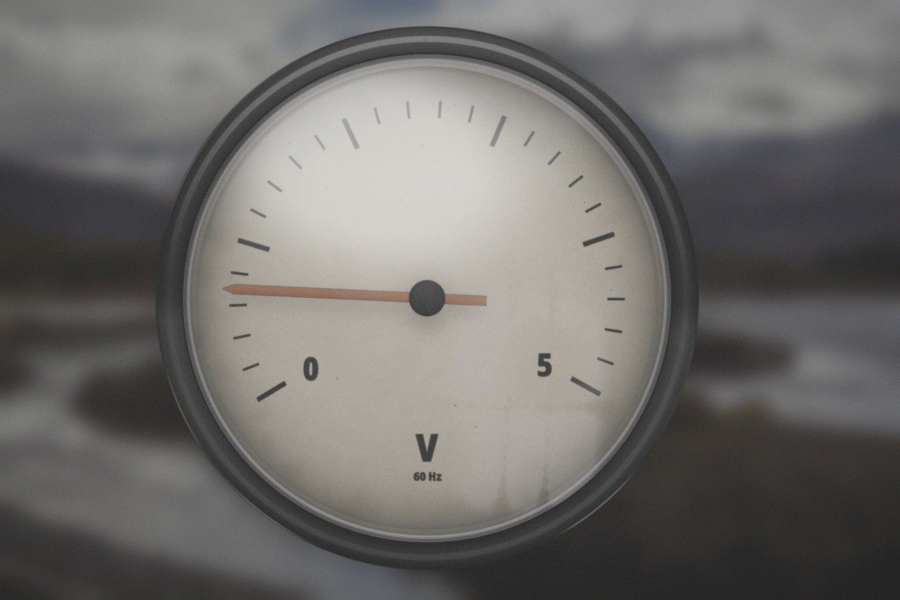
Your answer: 0.7 V
